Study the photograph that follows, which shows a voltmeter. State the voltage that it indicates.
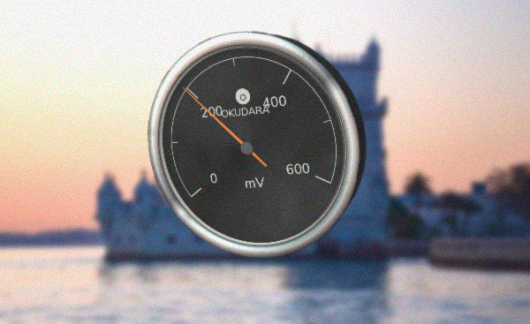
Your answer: 200 mV
